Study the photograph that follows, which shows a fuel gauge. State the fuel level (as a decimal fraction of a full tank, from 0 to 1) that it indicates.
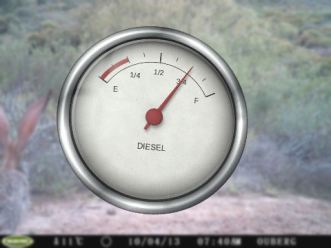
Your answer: 0.75
